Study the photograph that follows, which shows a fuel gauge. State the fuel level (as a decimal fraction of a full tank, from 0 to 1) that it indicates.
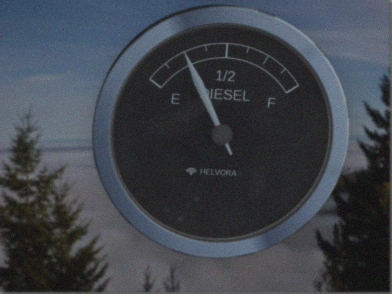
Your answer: 0.25
